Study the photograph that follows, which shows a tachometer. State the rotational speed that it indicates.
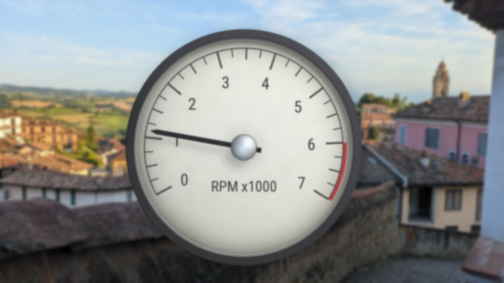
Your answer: 1125 rpm
